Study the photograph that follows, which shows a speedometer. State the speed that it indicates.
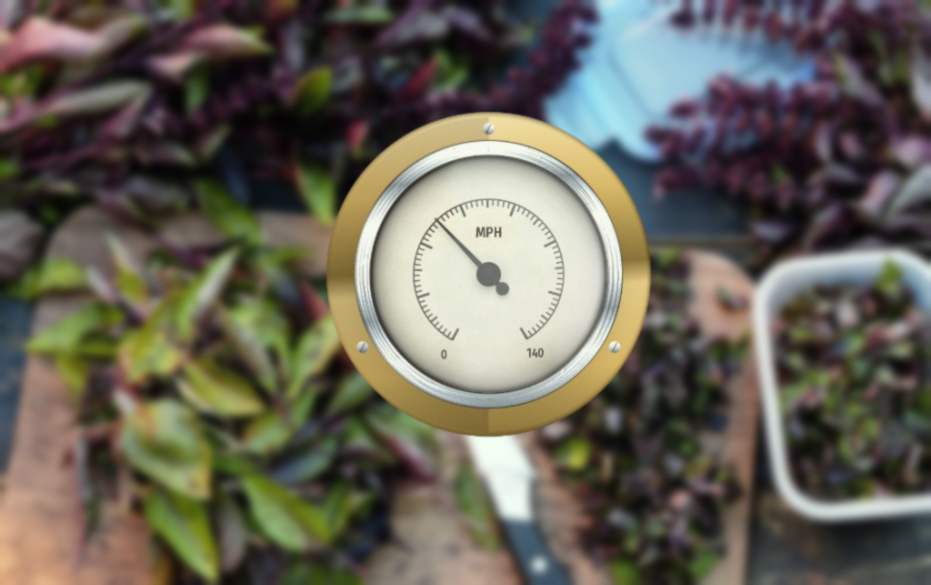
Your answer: 50 mph
